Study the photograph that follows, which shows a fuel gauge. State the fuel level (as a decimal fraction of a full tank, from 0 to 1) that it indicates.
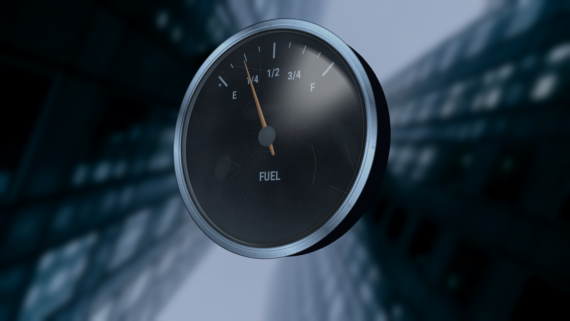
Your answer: 0.25
